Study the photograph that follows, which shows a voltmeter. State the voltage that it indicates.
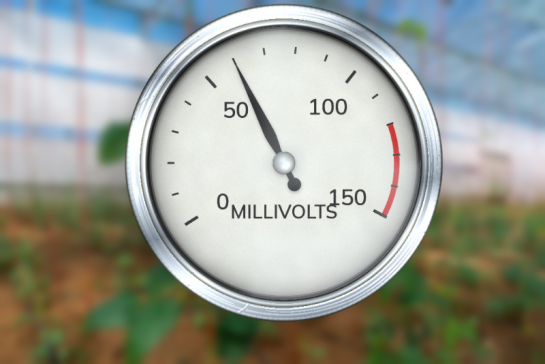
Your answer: 60 mV
